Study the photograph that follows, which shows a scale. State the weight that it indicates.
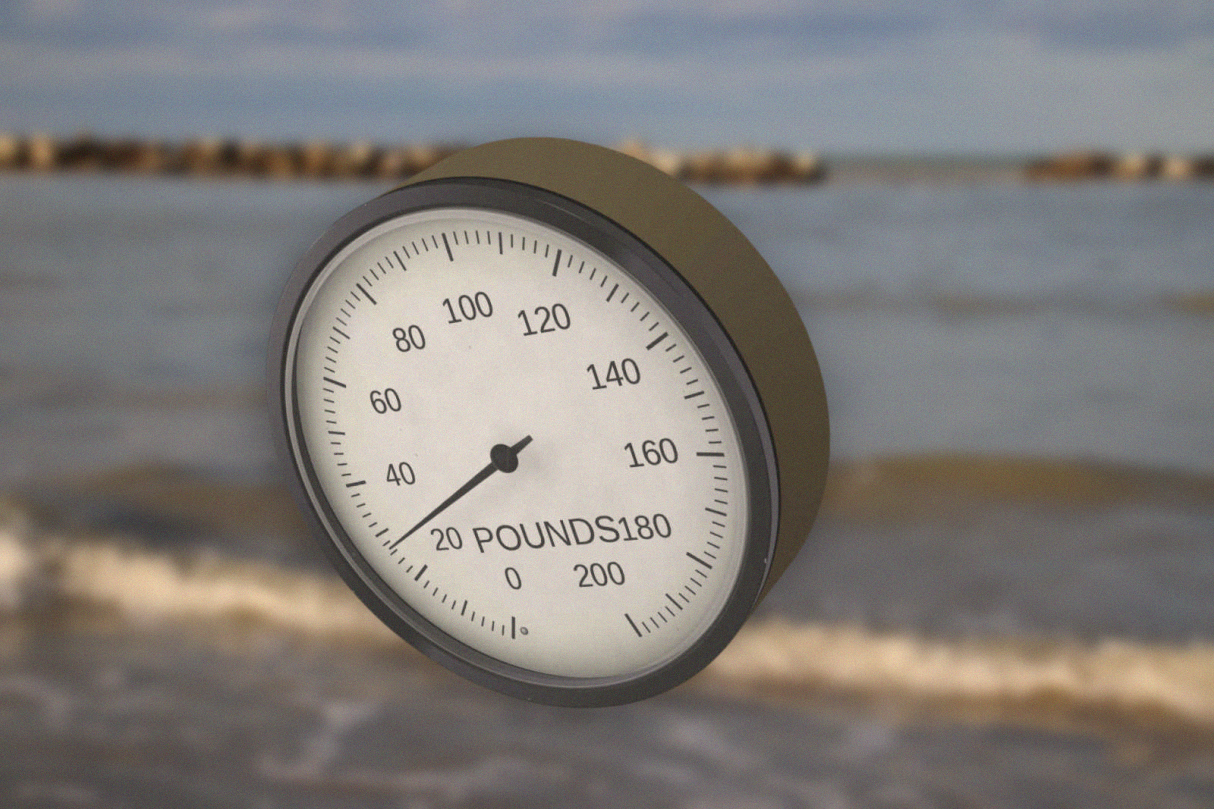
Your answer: 27 lb
